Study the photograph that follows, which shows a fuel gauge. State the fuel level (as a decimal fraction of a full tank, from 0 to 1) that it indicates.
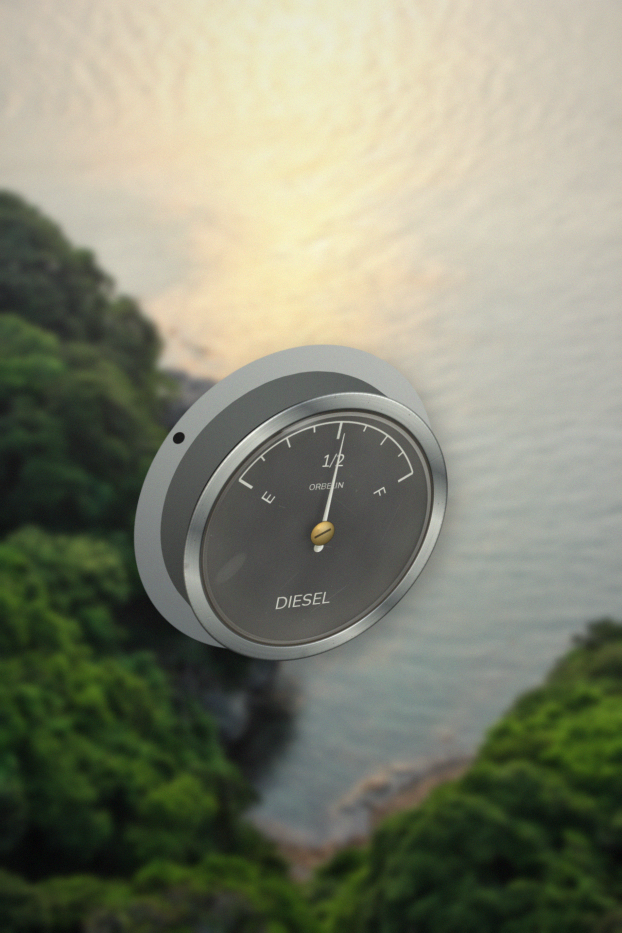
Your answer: 0.5
